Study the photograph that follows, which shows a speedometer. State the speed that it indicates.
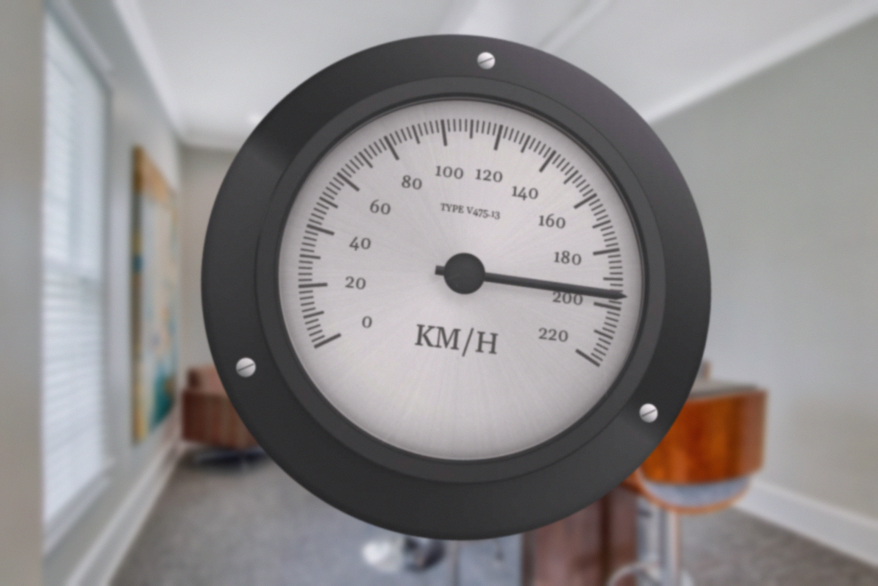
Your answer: 196 km/h
